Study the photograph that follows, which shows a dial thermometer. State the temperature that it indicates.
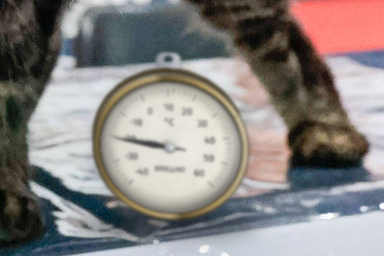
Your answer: -20 °C
